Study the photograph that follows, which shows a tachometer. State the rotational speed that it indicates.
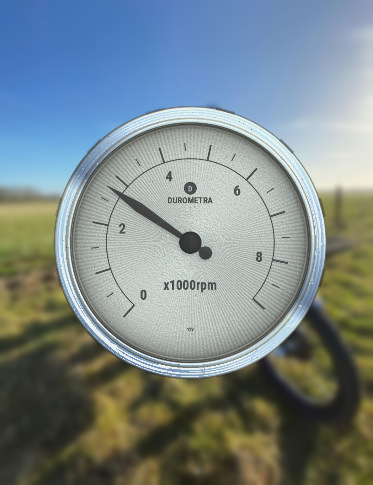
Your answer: 2750 rpm
